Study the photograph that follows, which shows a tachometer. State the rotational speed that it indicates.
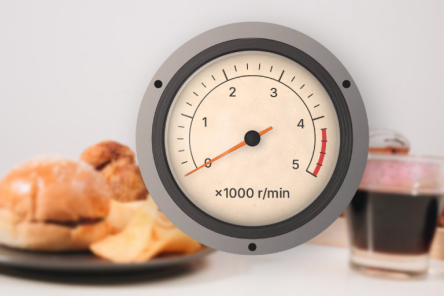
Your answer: 0 rpm
